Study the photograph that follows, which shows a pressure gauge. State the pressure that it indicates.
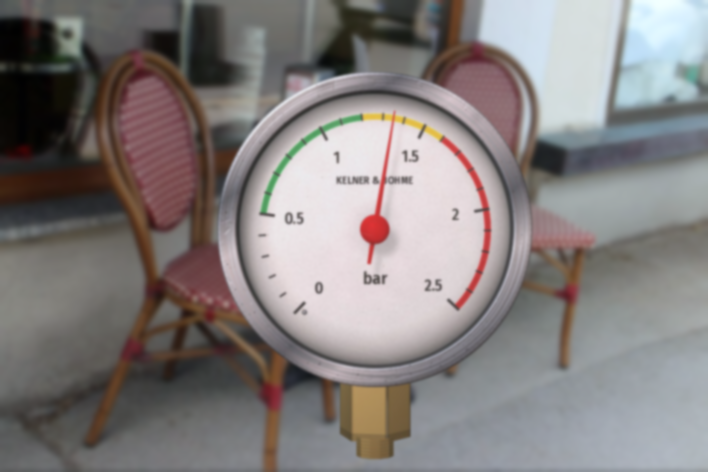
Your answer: 1.35 bar
